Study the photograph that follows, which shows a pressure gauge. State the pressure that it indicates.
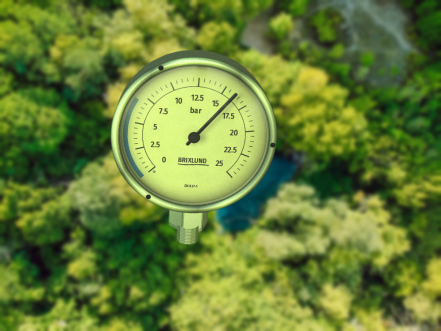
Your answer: 16 bar
